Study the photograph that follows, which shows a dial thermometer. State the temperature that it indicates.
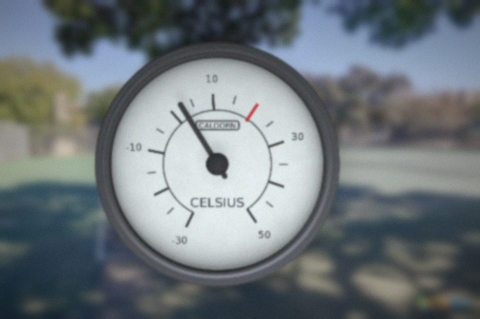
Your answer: 2.5 °C
